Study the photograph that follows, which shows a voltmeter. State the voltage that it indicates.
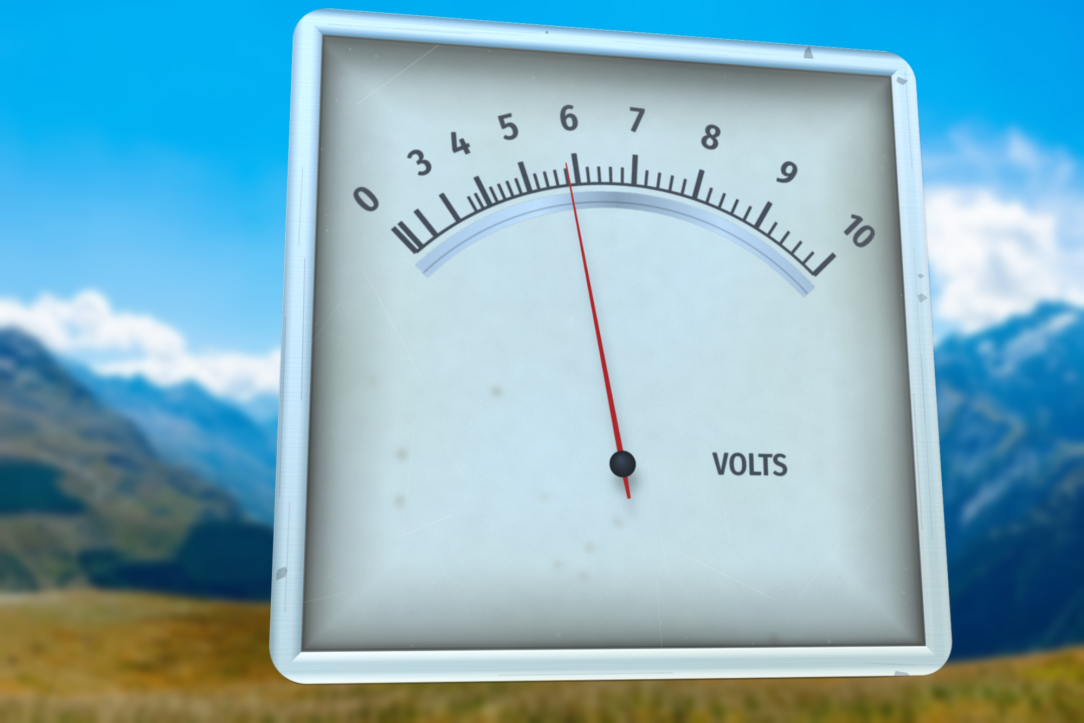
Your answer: 5.8 V
